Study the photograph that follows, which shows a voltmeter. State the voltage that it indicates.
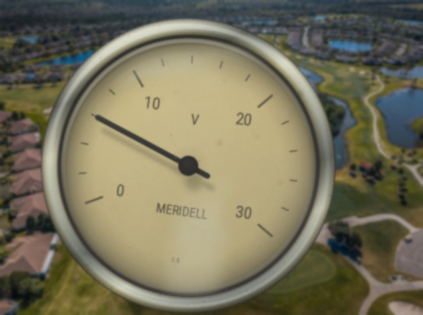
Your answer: 6 V
